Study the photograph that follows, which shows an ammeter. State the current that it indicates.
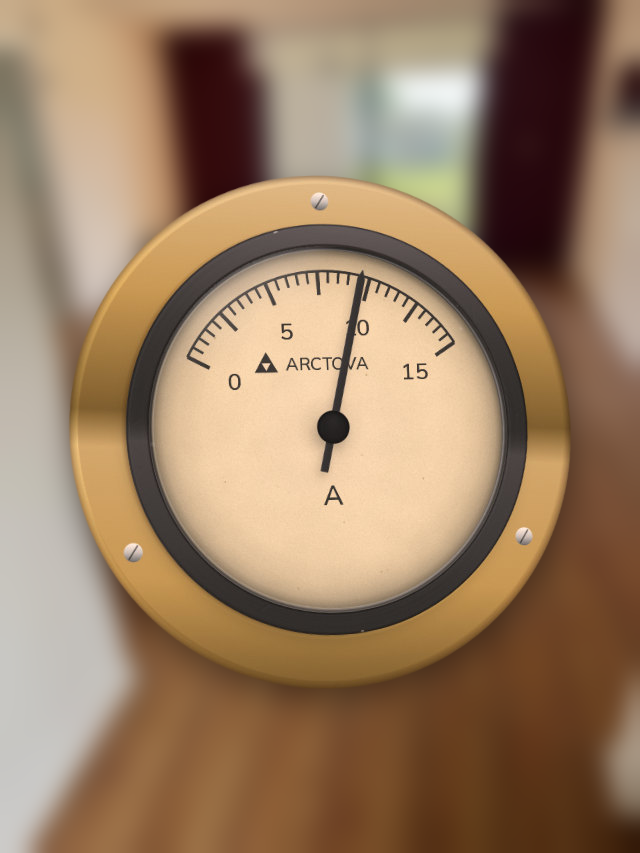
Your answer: 9.5 A
